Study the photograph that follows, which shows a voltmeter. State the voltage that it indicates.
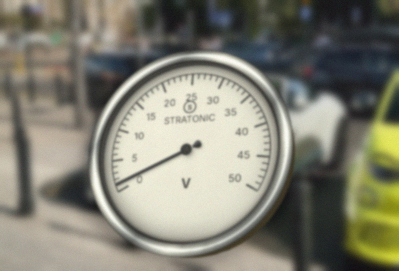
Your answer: 1 V
